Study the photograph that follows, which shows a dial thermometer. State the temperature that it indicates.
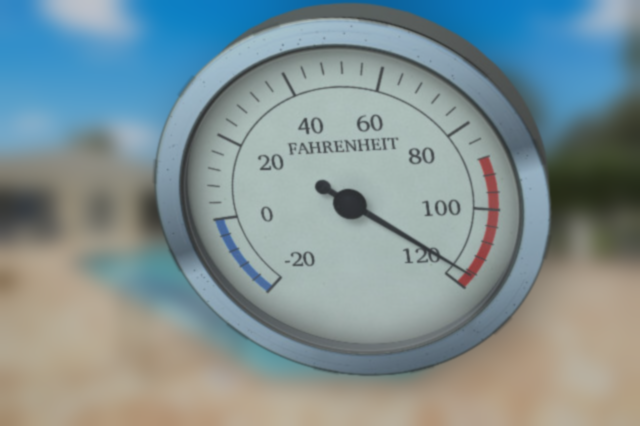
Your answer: 116 °F
